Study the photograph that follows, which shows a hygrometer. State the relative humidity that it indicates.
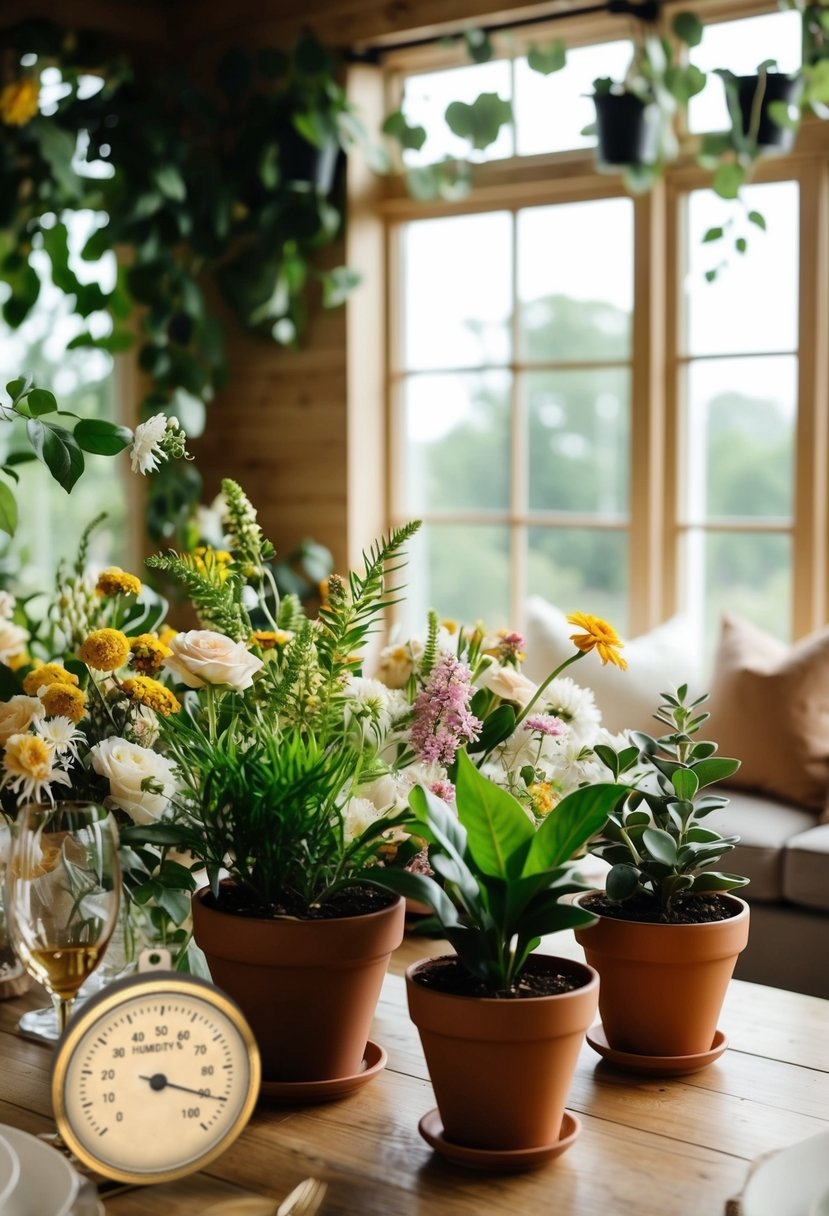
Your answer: 90 %
